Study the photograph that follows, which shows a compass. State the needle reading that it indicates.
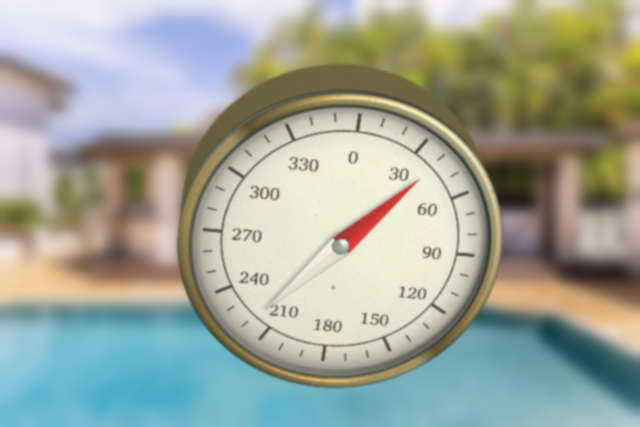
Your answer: 40 °
